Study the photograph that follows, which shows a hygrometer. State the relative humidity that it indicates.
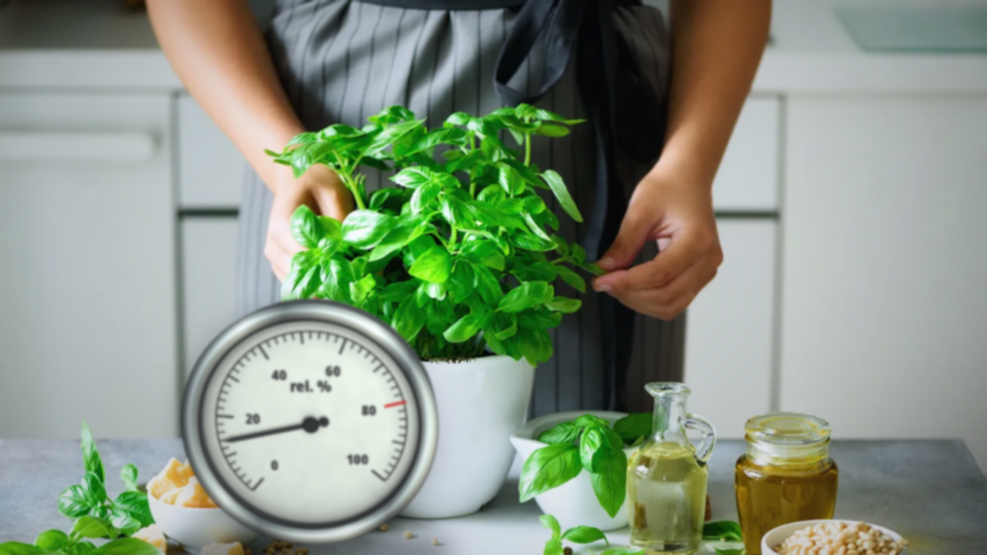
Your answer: 14 %
